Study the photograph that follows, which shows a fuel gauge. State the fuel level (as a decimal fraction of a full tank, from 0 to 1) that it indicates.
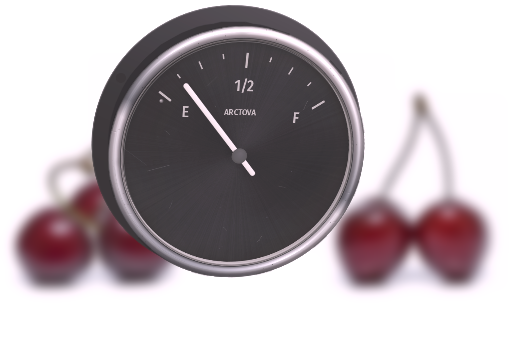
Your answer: 0.125
